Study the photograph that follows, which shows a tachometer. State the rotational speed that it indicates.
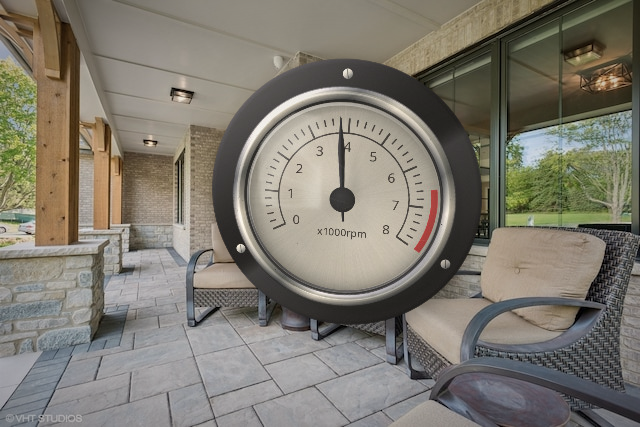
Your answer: 3800 rpm
